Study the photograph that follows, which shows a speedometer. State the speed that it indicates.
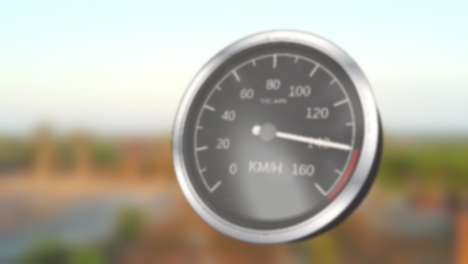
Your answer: 140 km/h
